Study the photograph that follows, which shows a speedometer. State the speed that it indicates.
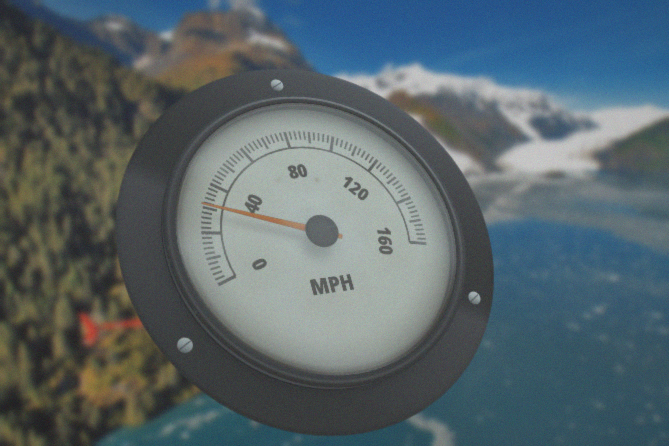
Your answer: 30 mph
